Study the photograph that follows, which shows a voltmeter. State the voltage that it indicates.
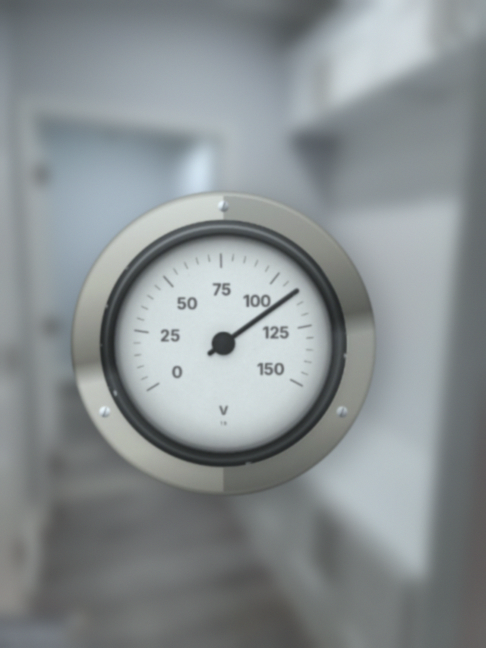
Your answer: 110 V
